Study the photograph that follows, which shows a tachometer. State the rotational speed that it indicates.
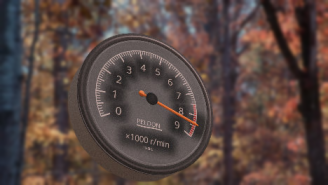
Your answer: 8500 rpm
